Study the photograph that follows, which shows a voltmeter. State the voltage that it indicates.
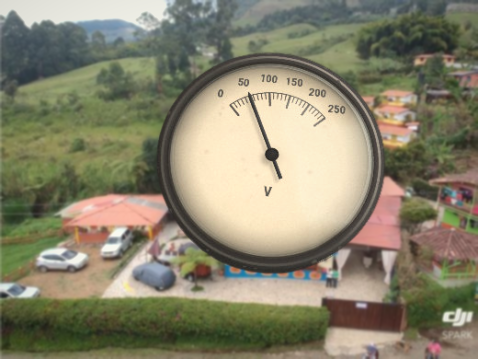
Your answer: 50 V
